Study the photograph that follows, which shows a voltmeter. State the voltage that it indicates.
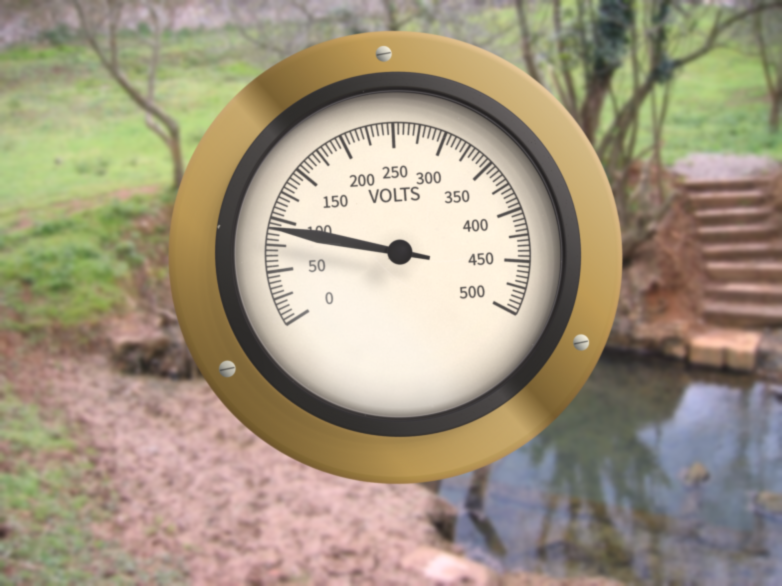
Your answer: 90 V
